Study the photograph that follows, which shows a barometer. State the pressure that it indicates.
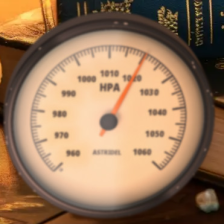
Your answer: 1020 hPa
